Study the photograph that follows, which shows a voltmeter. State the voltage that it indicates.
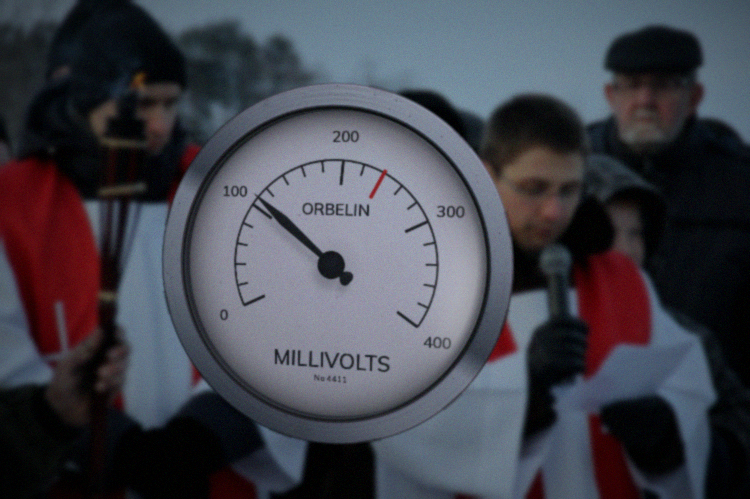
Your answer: 110 mV
